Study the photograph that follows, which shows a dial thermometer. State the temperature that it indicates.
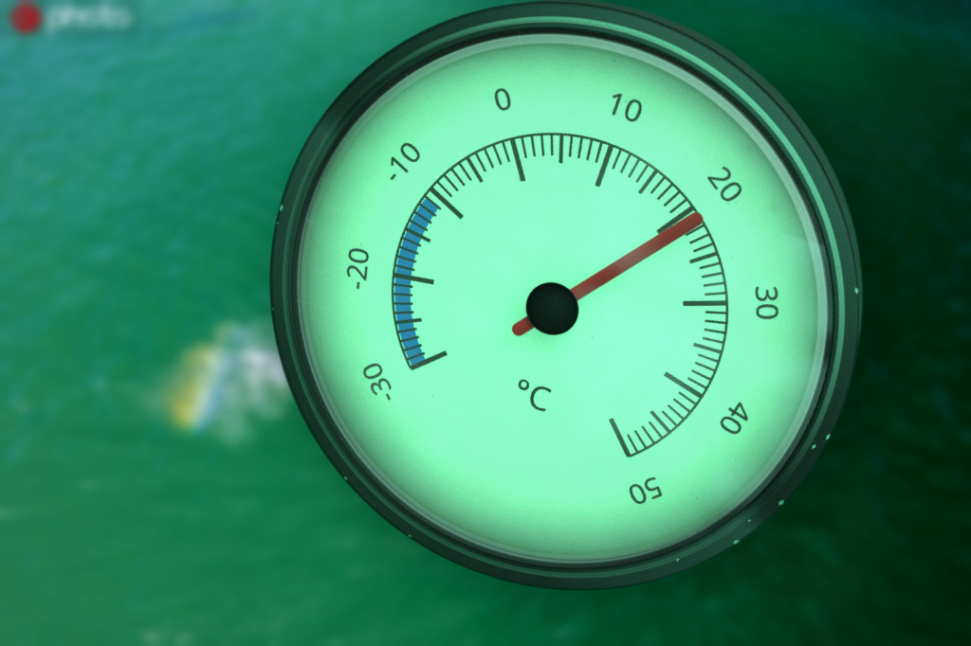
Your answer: 21 °C
